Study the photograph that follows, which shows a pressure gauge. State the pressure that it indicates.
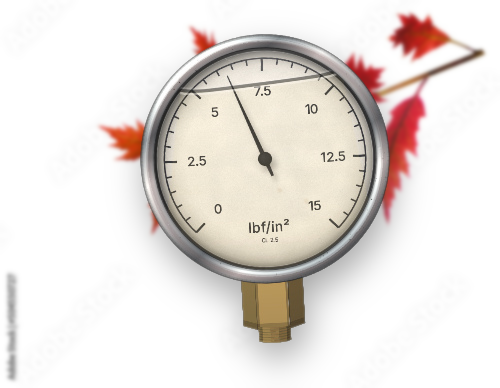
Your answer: 6.25 psi
